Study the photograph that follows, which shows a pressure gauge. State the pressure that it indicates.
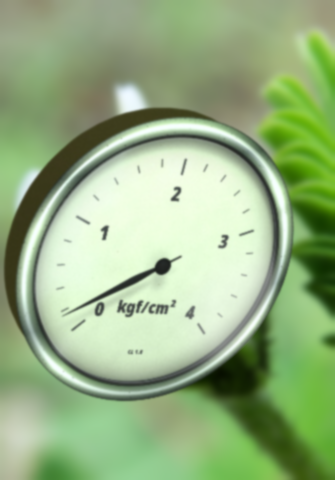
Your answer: 0.2 kg/cm²
